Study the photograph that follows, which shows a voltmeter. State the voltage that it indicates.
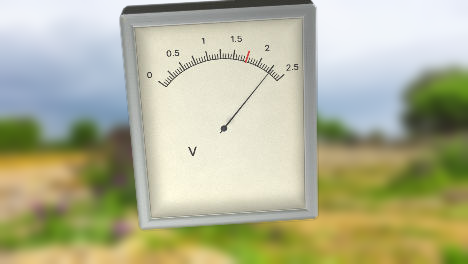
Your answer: 2.25 V
